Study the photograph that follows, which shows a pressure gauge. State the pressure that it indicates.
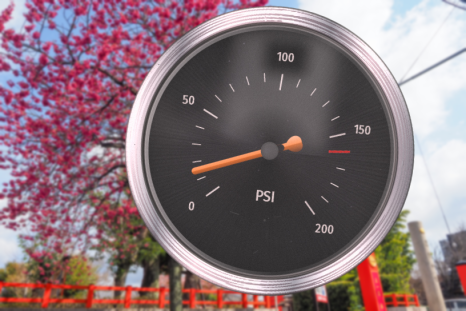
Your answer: 15 psi
